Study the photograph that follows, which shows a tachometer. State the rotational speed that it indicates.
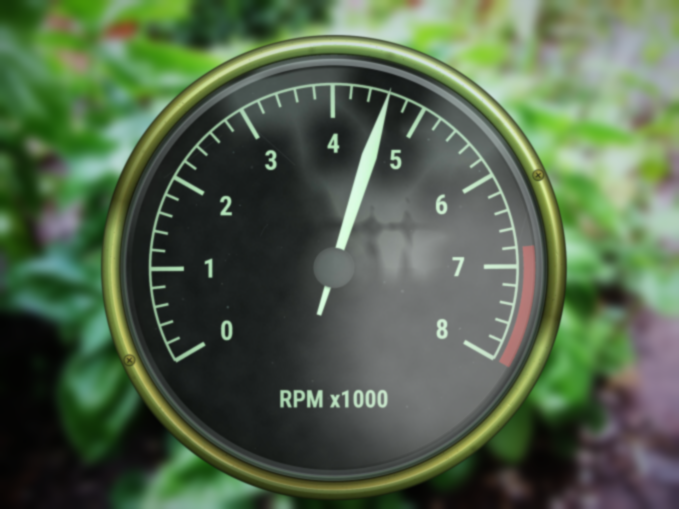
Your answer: 4600 rpm
